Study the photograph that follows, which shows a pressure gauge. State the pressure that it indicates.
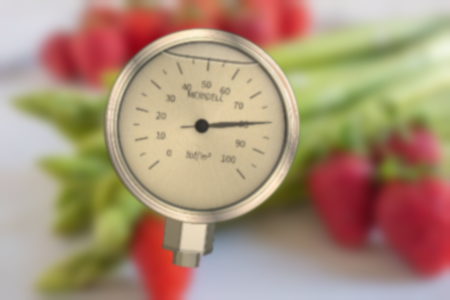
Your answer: 80 psi
